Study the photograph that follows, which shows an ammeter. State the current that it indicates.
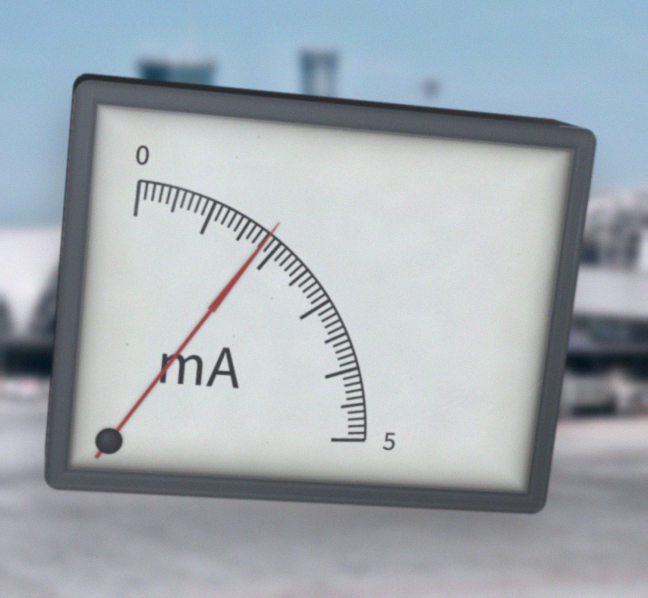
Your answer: 1.8 mA
